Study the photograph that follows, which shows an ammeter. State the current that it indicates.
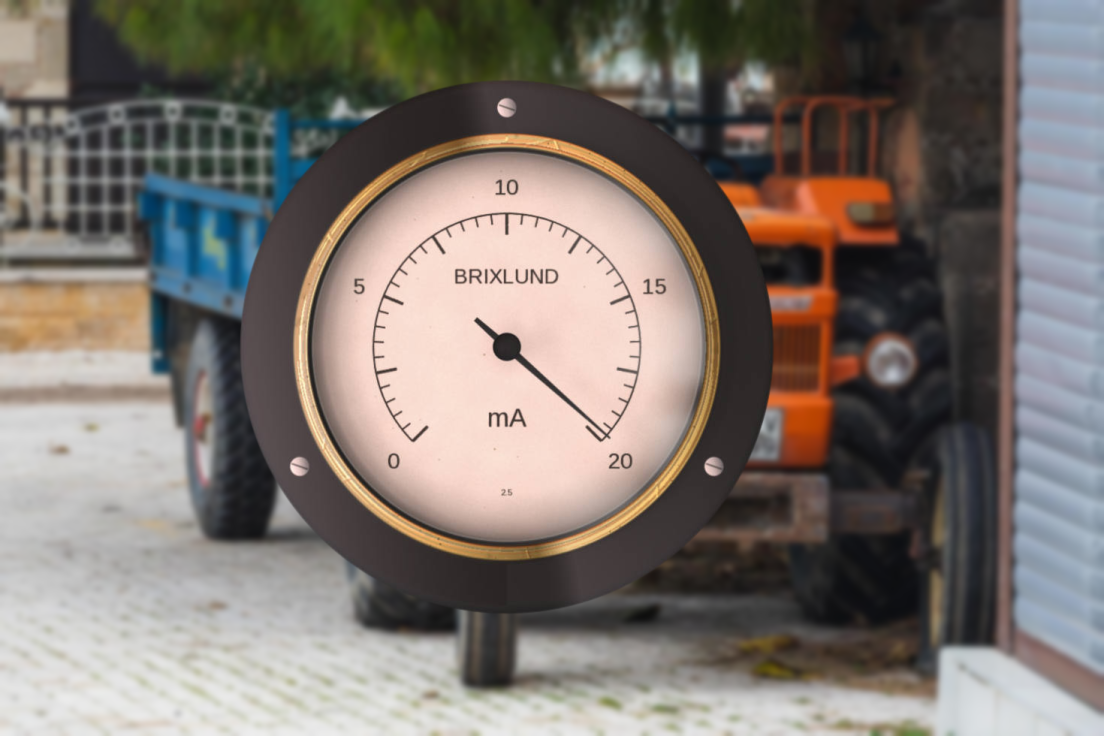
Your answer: 19.75 mA
